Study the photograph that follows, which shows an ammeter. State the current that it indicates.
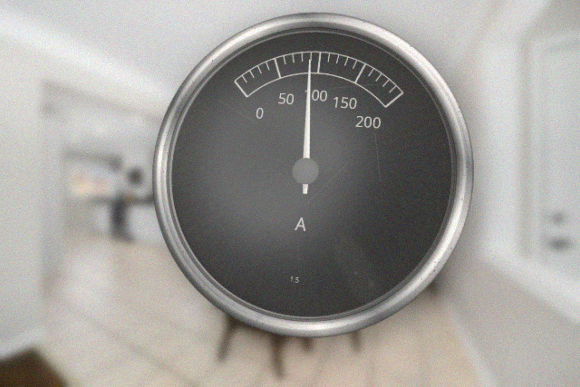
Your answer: 90 A
